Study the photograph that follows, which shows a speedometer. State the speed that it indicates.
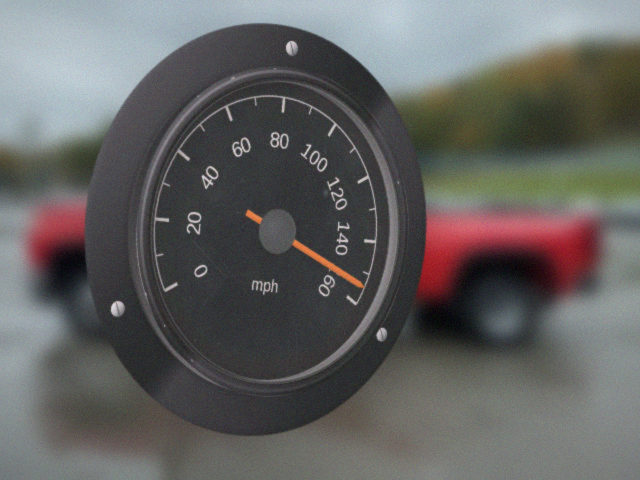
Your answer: 155 mph
